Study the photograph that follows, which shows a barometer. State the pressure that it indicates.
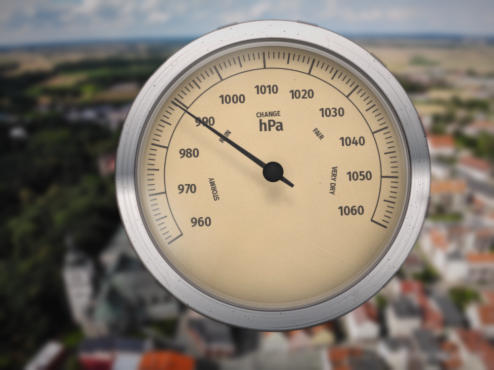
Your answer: 989 hPa
